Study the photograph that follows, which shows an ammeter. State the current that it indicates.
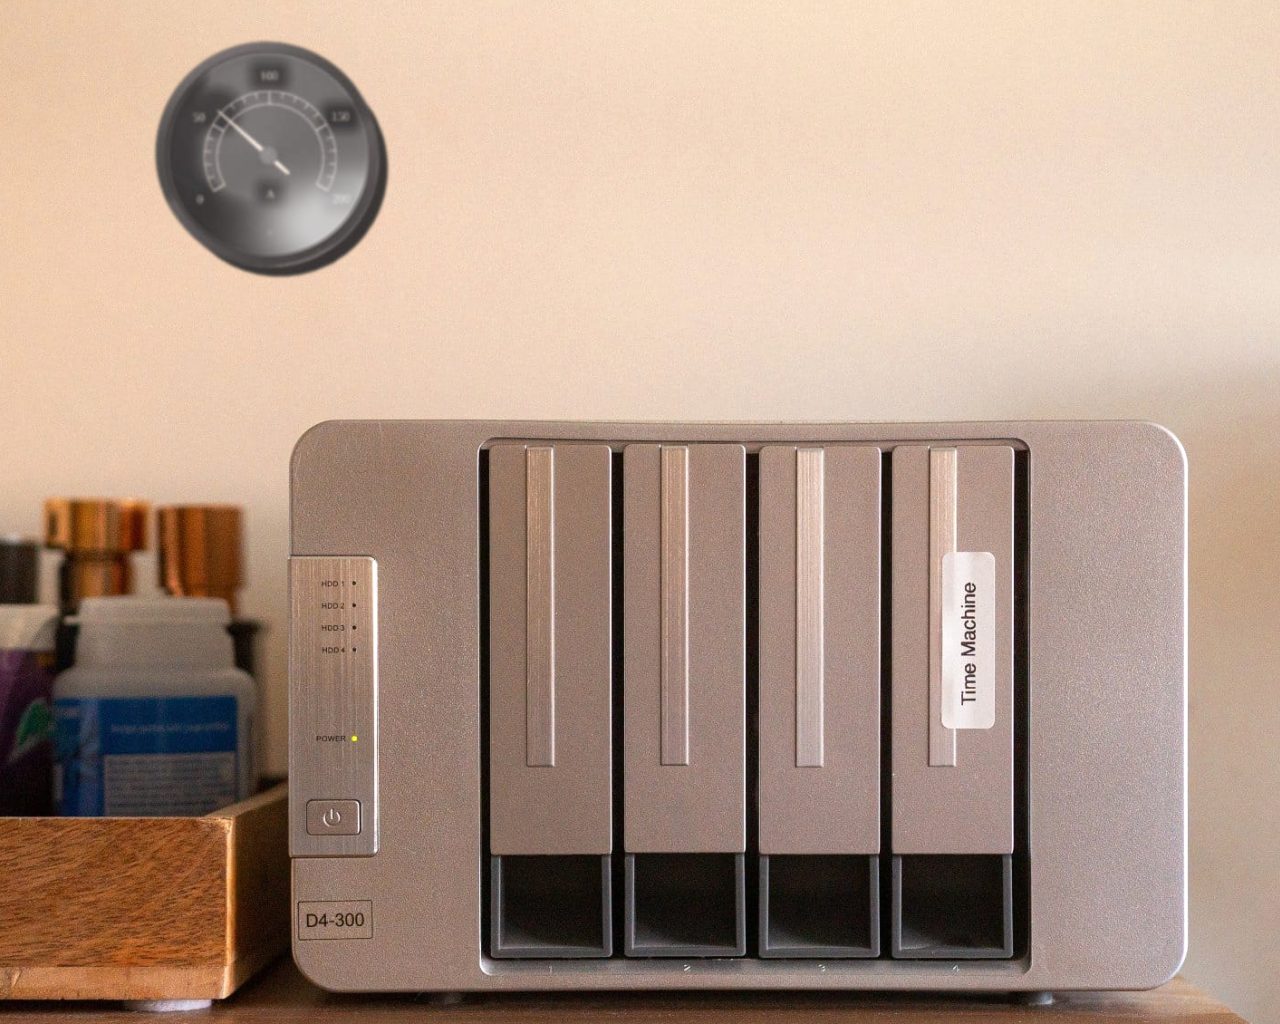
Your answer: 60 A
